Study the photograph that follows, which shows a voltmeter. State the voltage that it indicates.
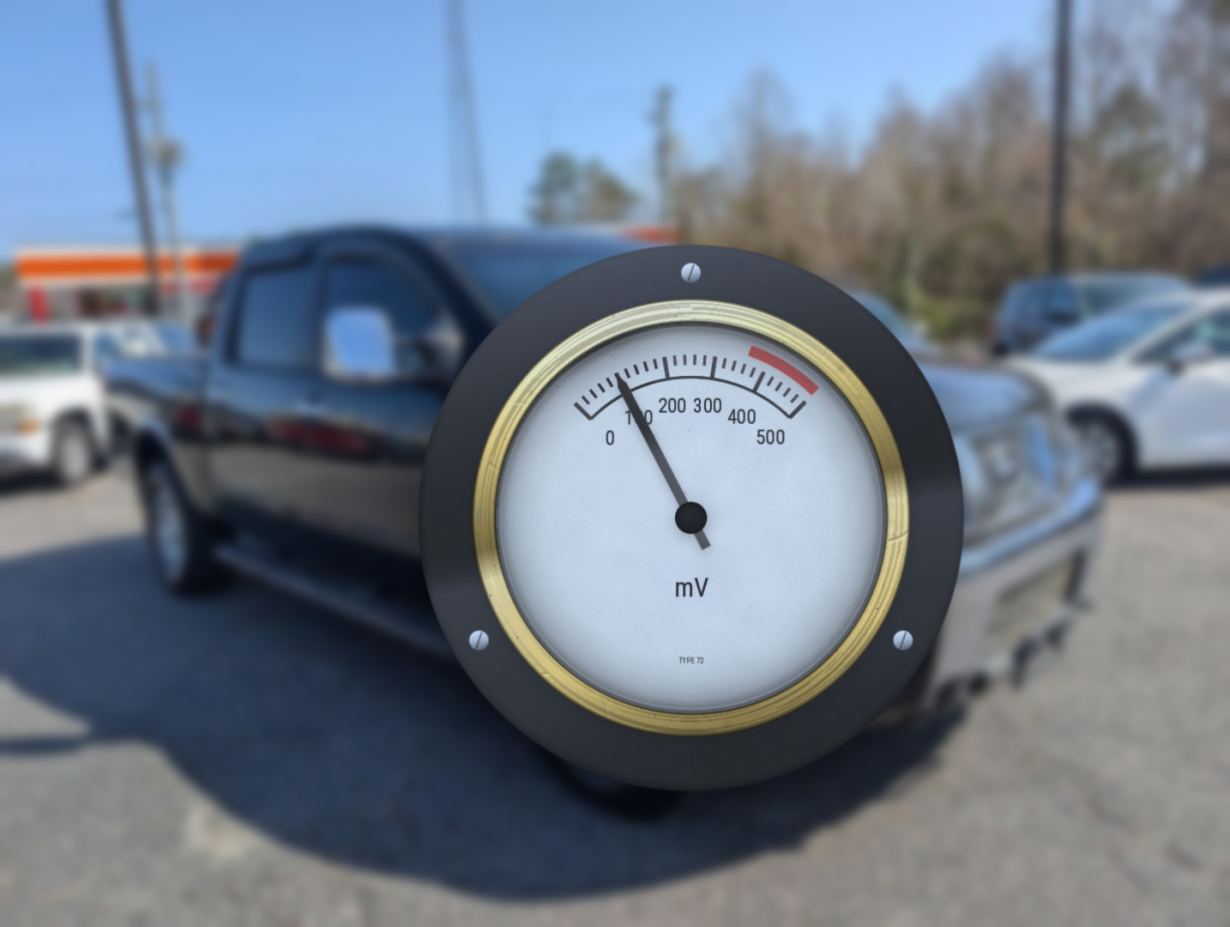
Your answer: 100 mV
